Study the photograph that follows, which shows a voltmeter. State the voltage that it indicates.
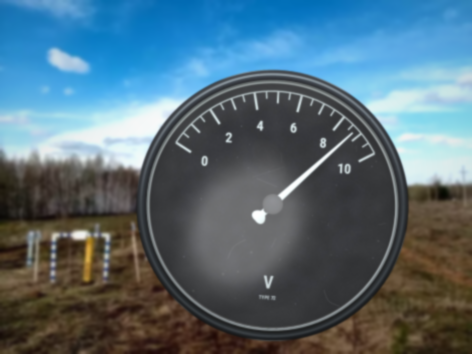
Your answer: 8.75 V
